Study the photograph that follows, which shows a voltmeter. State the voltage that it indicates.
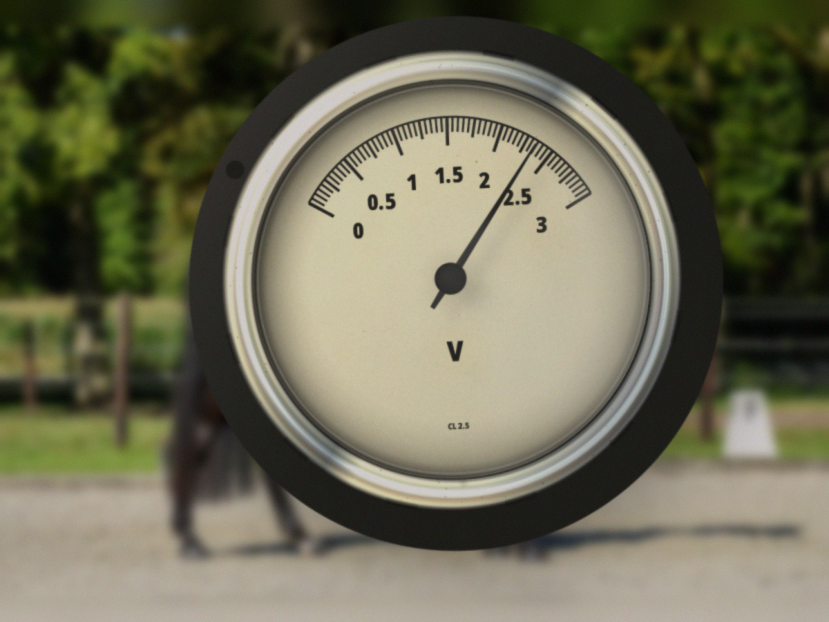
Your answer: 2.35 V
